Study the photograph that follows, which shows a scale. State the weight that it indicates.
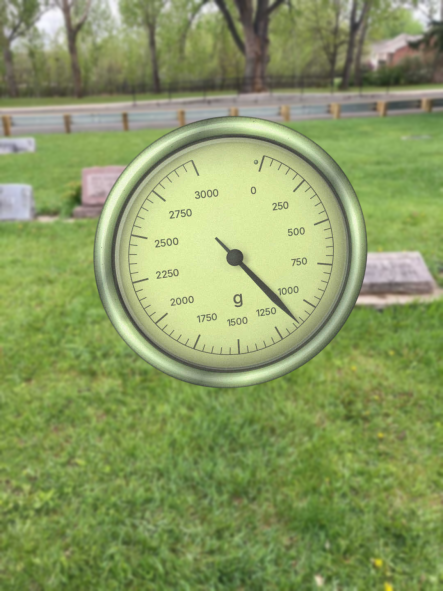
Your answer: 1125 g
